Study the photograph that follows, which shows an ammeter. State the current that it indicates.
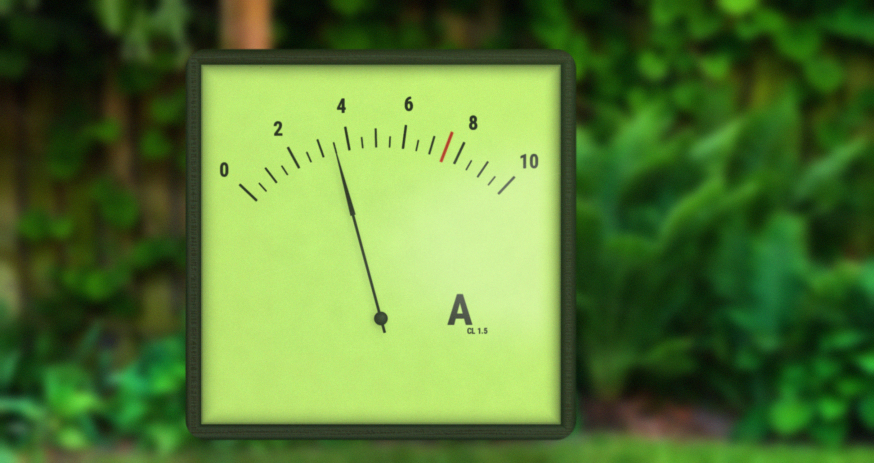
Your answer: 3.5 A
